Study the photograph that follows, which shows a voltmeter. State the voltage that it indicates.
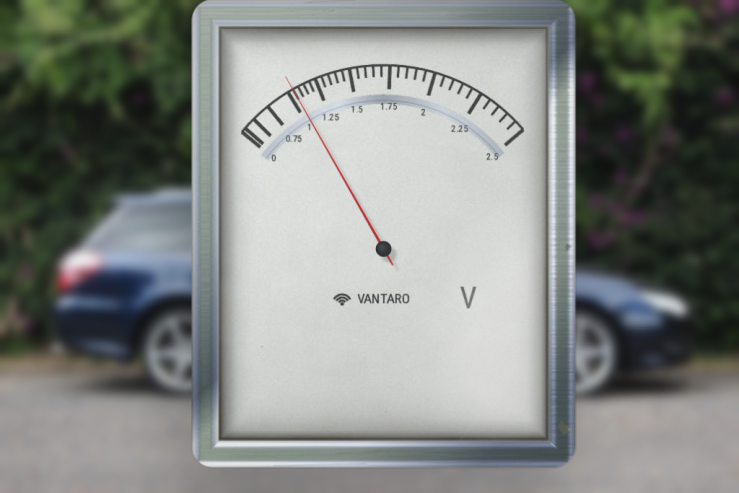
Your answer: 1.05 V
